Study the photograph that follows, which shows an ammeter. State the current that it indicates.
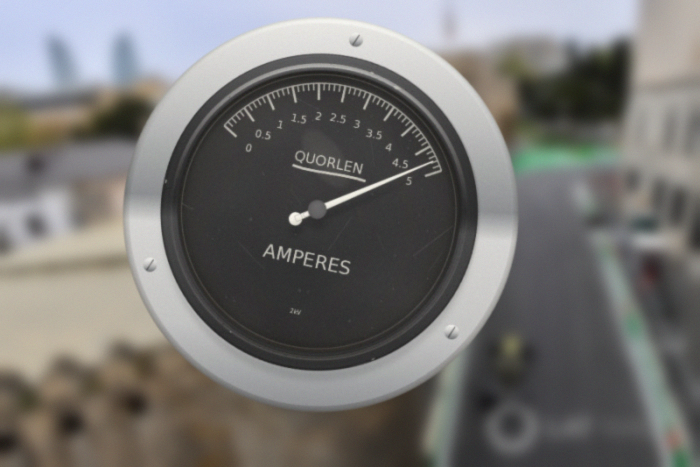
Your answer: 4.8 A
